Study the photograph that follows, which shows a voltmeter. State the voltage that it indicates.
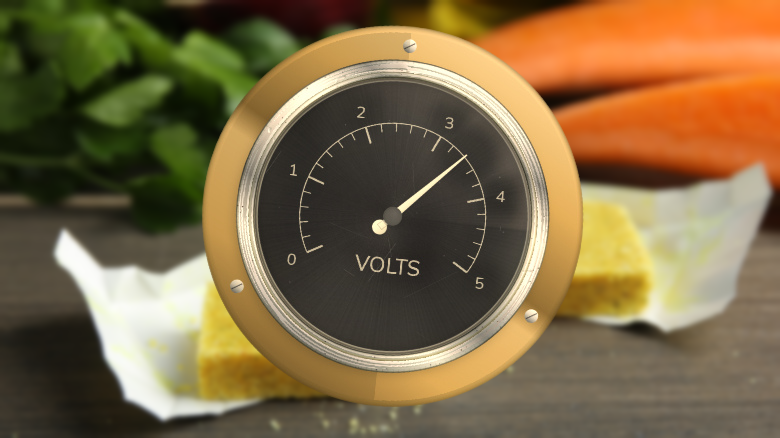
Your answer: 3.4 V
